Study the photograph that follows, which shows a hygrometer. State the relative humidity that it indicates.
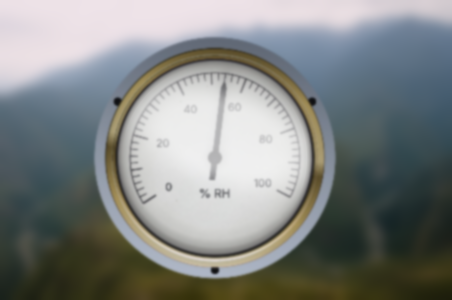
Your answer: 54 %
